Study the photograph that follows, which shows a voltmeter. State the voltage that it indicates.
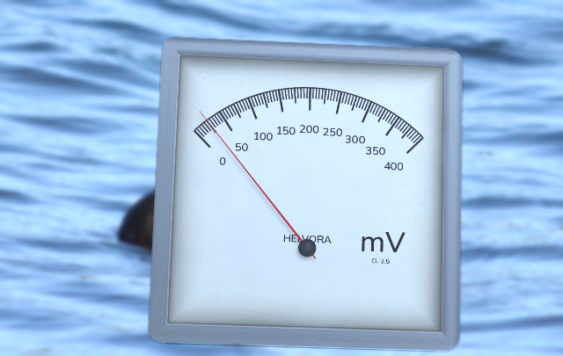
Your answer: 25 mV
